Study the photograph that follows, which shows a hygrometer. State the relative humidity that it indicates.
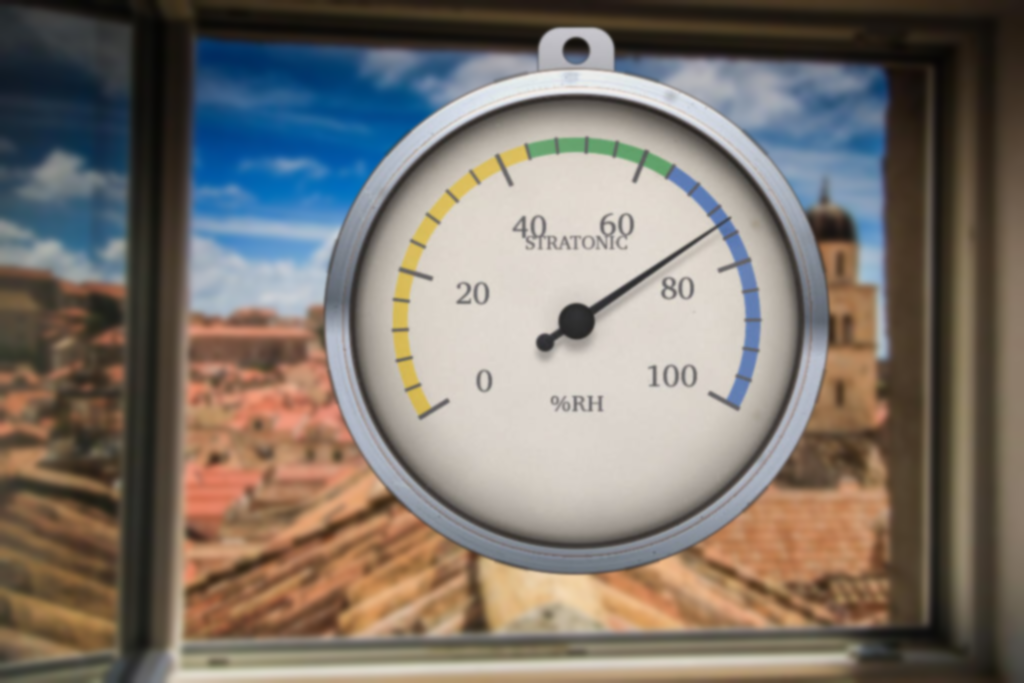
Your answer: 74 %
